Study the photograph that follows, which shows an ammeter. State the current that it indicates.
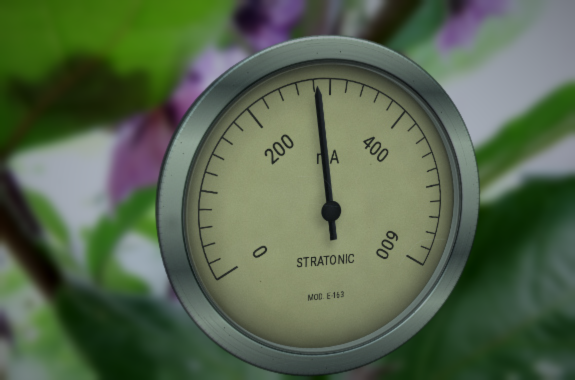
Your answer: 280 mA
